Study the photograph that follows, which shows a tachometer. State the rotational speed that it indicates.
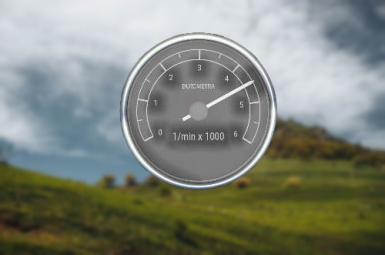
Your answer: 4500 rpm
